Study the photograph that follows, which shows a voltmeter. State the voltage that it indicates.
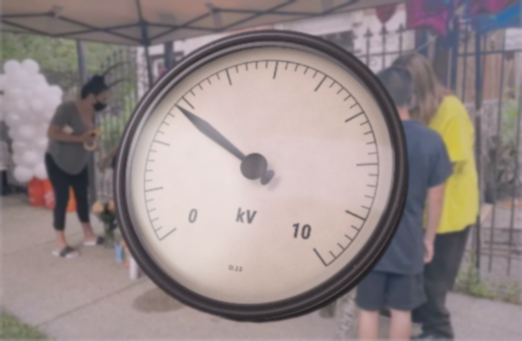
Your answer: 2.8 kV
